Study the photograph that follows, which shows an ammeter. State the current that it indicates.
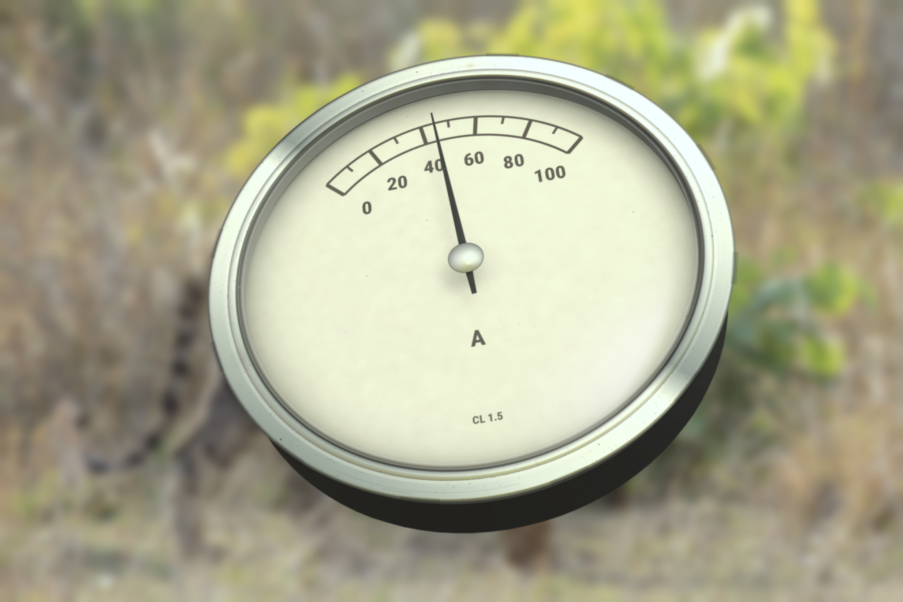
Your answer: 45 A
